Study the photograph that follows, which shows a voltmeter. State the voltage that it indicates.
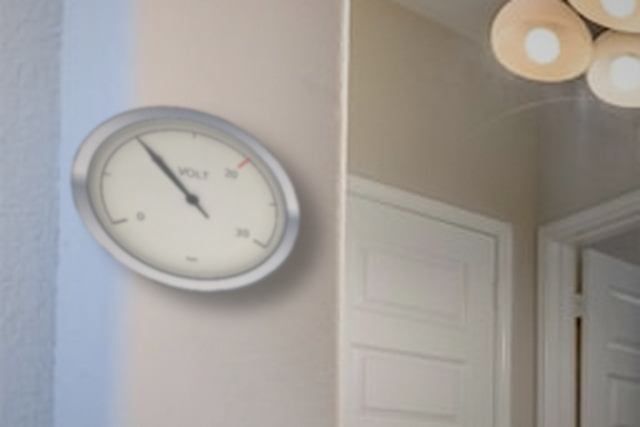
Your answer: 10 V
